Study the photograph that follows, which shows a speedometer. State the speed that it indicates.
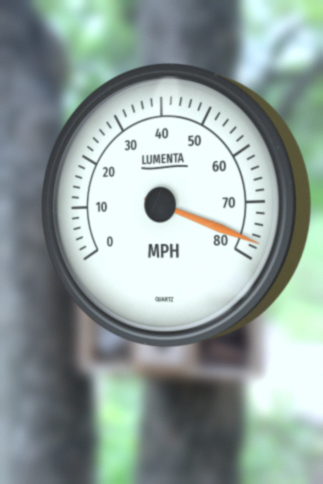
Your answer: 77 mph
